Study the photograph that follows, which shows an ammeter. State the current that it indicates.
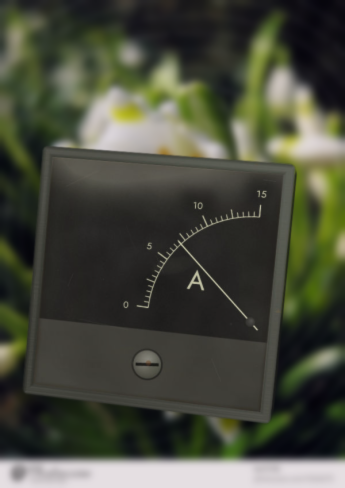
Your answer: 7 A
